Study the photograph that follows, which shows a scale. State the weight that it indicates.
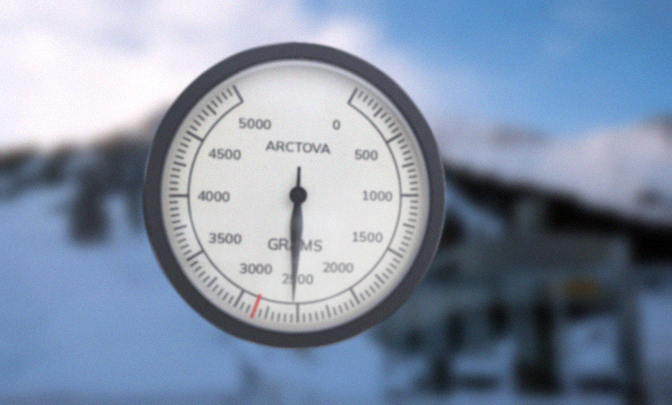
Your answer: 2550 g
